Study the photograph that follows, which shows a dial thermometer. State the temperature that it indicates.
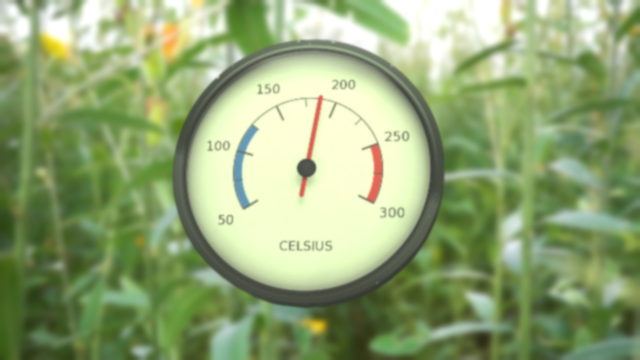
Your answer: 187.5 °C
